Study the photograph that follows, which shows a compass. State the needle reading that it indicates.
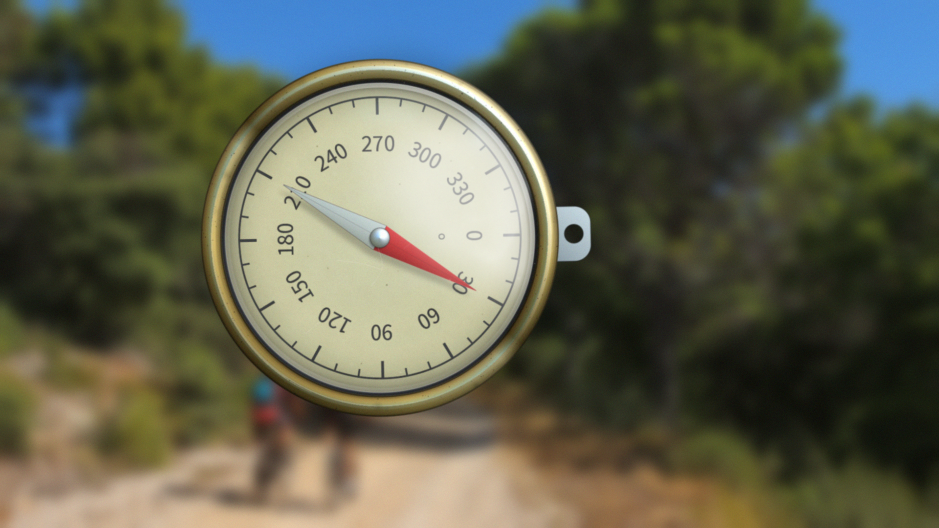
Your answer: 30 °
